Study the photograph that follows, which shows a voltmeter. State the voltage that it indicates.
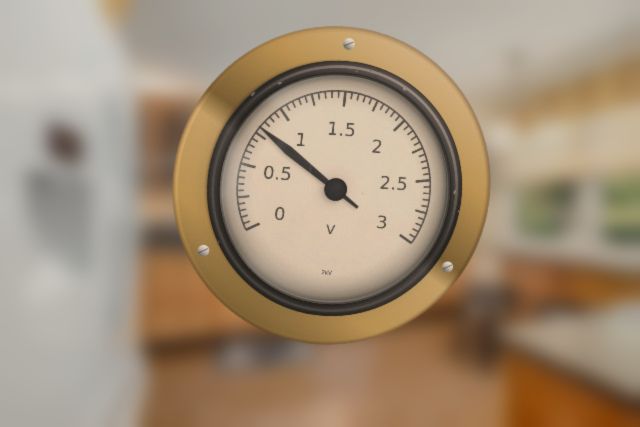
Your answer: 0.8 V
